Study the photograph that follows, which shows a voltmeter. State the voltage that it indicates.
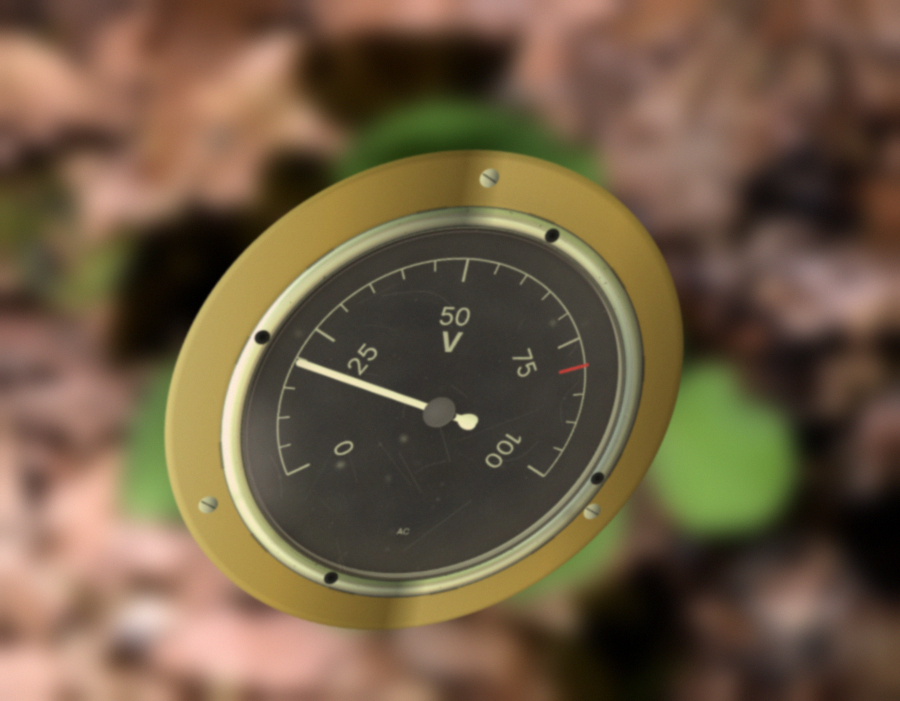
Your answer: 20 V
